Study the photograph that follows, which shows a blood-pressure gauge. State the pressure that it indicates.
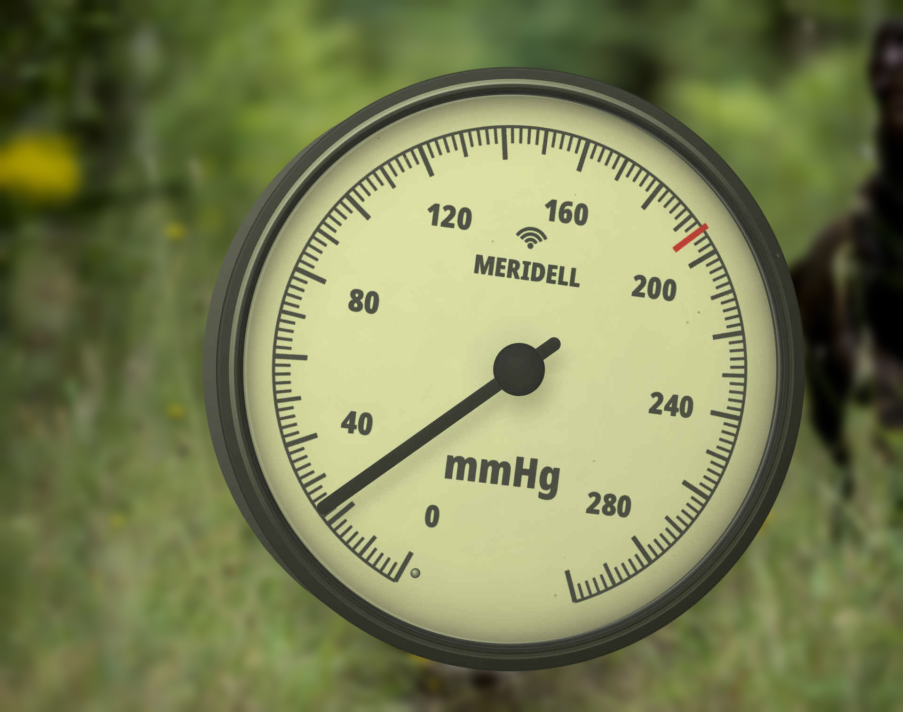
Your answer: 24 mmHg
